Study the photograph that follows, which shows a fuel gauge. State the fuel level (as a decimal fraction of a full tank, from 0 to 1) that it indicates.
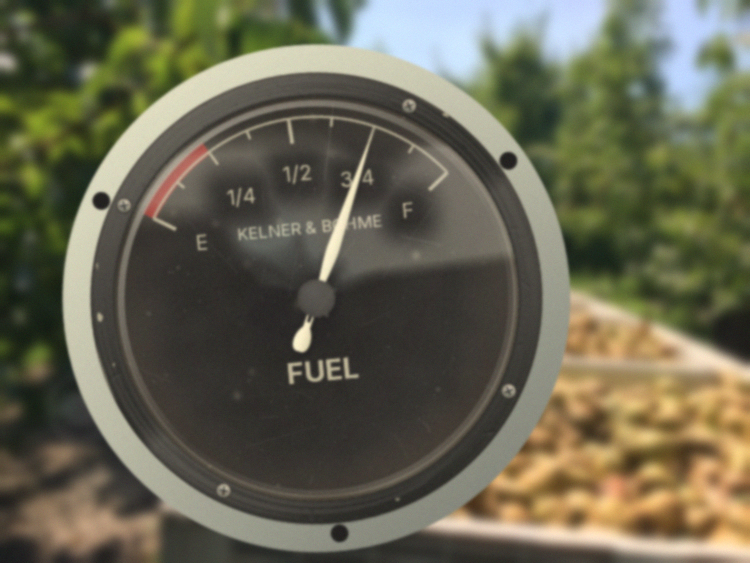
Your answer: 0.75
